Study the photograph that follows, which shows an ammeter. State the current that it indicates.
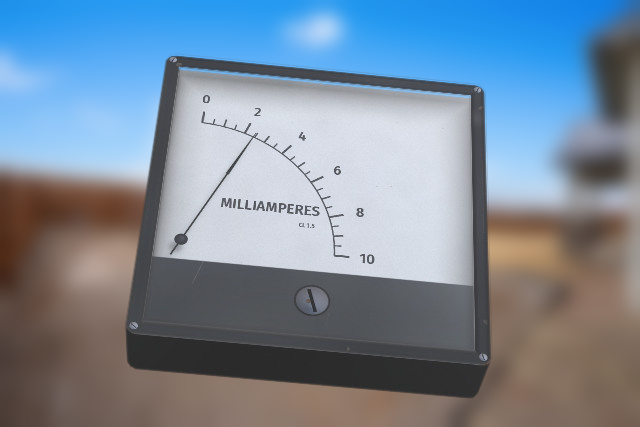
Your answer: 2.5 mA
